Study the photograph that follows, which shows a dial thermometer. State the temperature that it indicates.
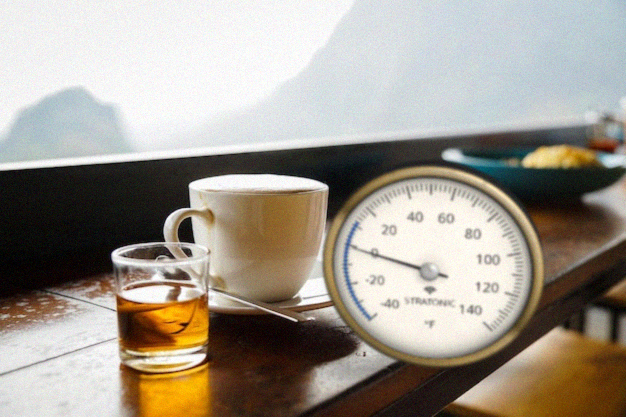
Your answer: 0 °F
